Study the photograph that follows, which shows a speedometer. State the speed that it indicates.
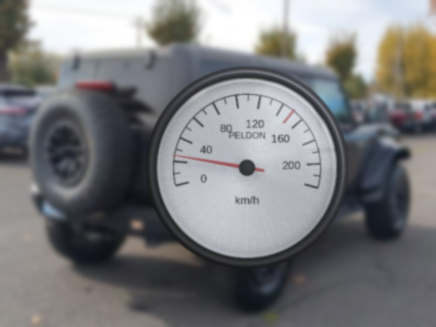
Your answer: 25 km/h
